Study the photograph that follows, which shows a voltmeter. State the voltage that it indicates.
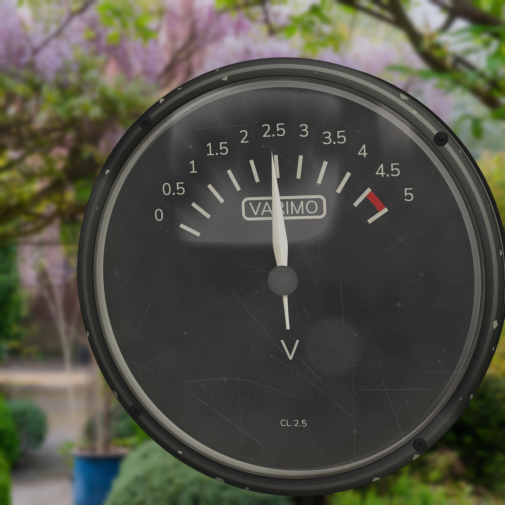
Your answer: 2.5 V
